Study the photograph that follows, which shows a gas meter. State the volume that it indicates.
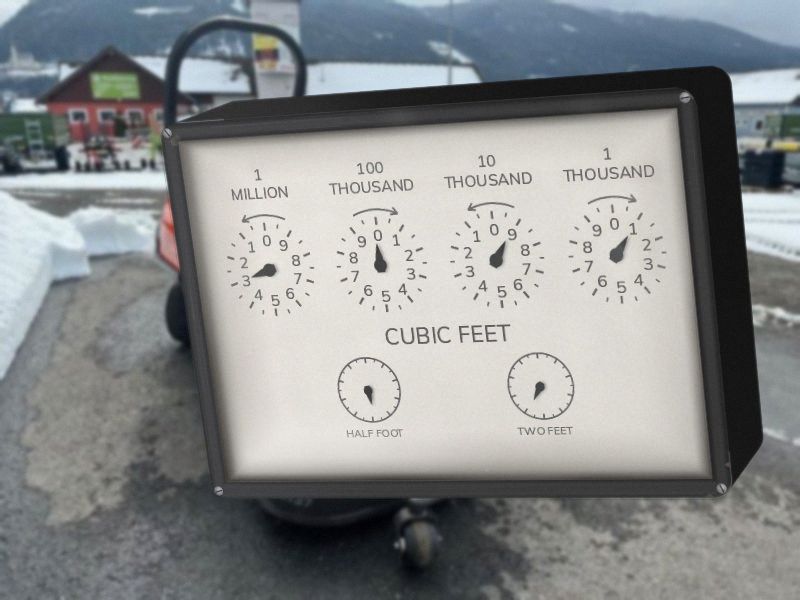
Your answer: 299100 ft³
